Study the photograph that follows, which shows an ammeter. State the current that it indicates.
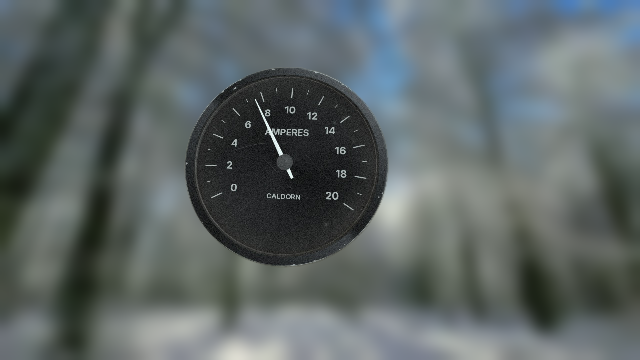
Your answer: 7.5 A
